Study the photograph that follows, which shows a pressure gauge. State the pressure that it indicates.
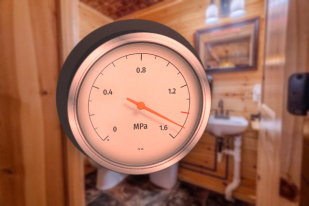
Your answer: 1.5 MPa
